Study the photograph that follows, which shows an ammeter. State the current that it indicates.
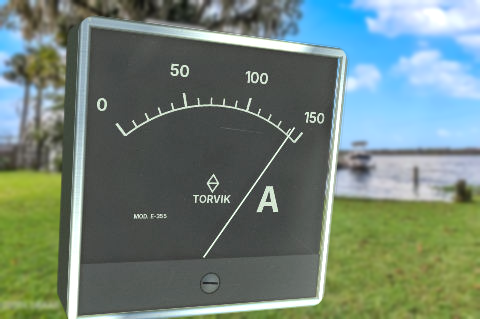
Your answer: 140 A
